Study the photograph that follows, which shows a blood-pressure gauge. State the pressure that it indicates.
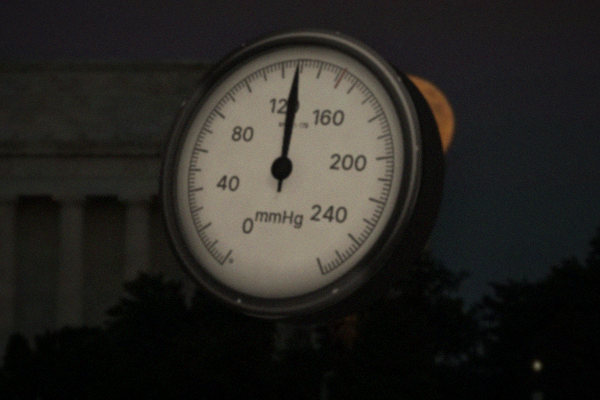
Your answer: 130 mmHg
